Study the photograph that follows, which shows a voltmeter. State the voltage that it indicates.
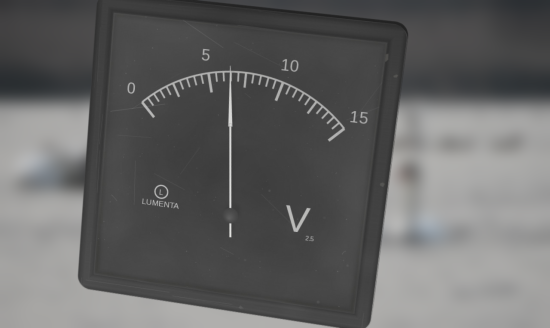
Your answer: 6.5 V
